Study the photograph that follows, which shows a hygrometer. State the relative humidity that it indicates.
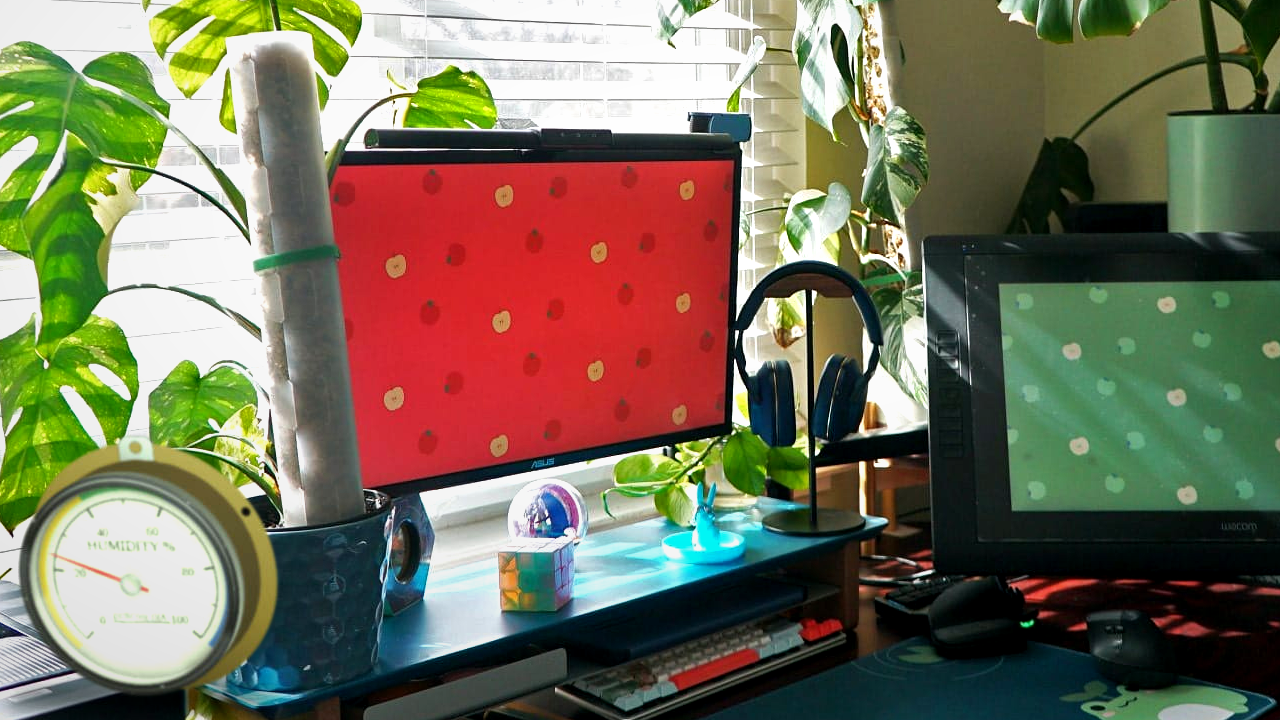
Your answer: 25 %
